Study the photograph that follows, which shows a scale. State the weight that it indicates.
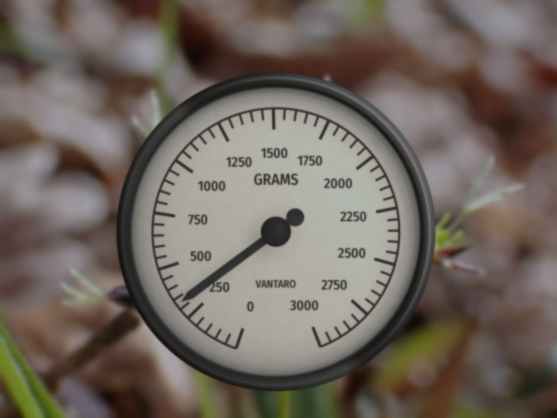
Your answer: 325 g
